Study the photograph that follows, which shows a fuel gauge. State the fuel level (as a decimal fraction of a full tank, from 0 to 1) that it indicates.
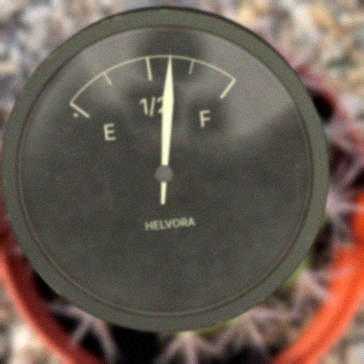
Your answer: 0.625
